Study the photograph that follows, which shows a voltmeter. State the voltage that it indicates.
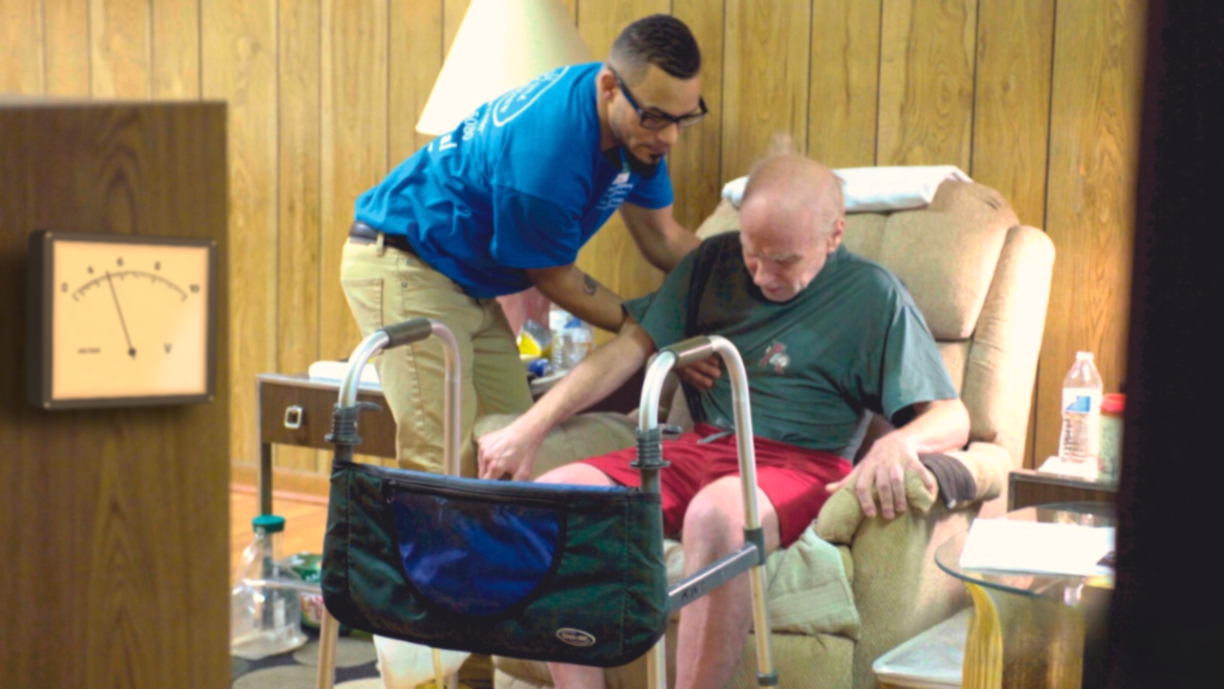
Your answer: 5 V
